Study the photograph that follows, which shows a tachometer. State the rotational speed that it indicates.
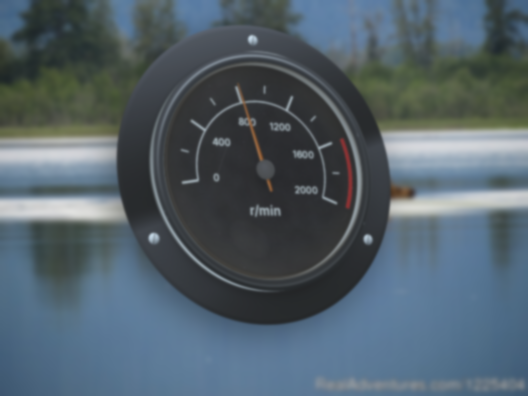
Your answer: 800 rpm
